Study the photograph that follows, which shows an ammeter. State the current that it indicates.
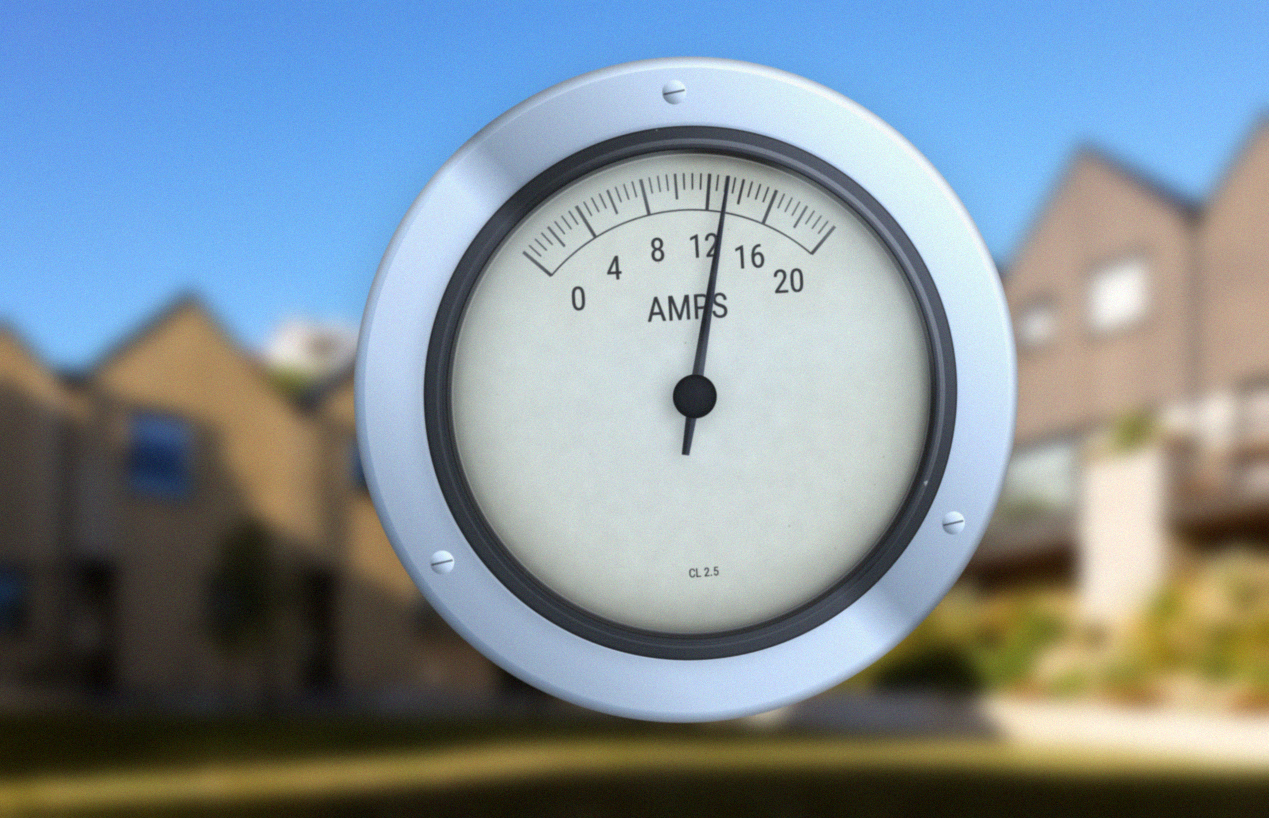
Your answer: 13 A
